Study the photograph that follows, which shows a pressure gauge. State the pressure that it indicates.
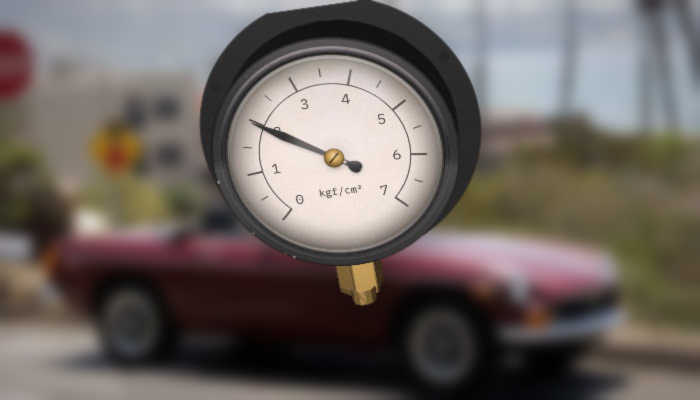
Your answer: 2 kg/cm²
